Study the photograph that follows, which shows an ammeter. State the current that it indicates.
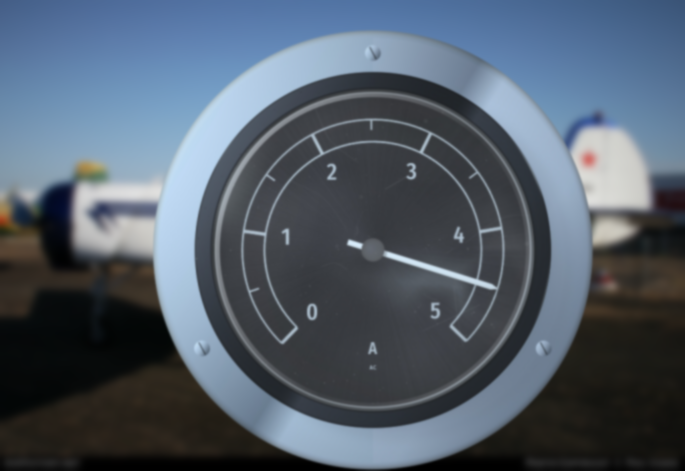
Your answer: 4.5 A
